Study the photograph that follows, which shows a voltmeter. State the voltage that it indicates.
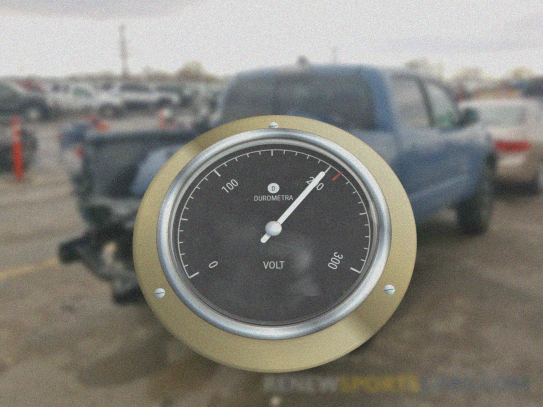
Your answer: 200 V
